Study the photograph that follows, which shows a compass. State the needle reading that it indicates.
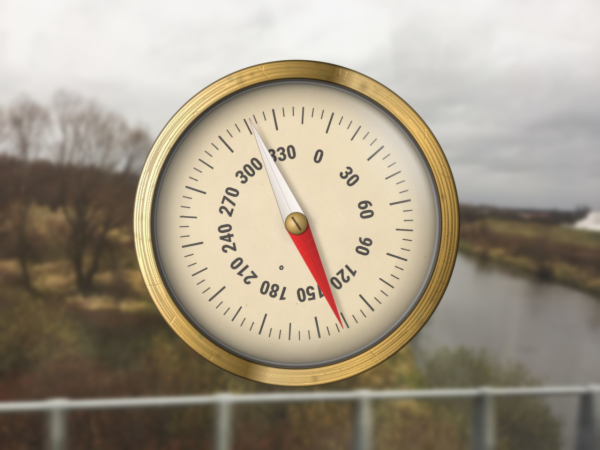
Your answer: 137.5 °
